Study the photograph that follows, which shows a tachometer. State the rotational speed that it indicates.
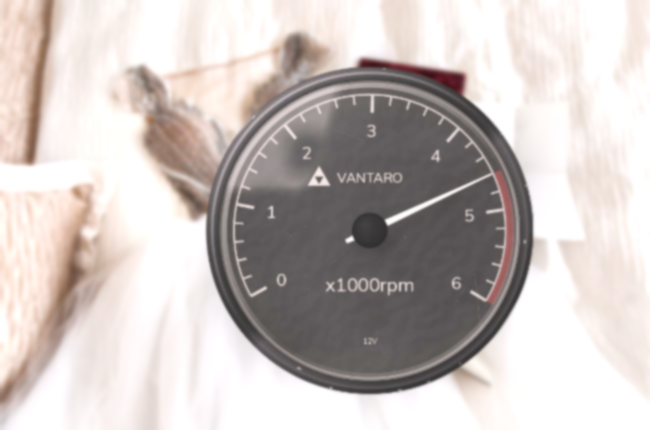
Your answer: 4600 rpm
